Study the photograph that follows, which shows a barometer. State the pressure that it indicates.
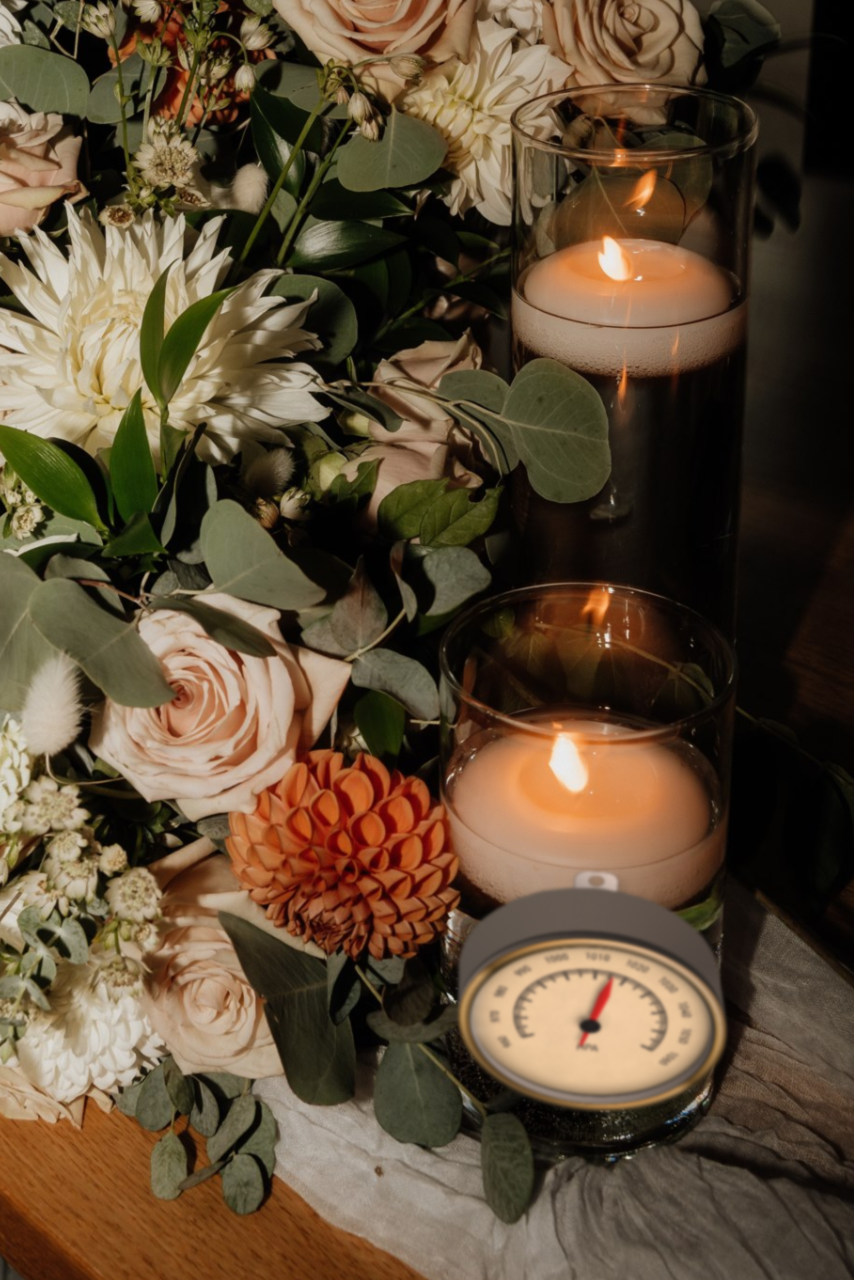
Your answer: 1015 hPa
